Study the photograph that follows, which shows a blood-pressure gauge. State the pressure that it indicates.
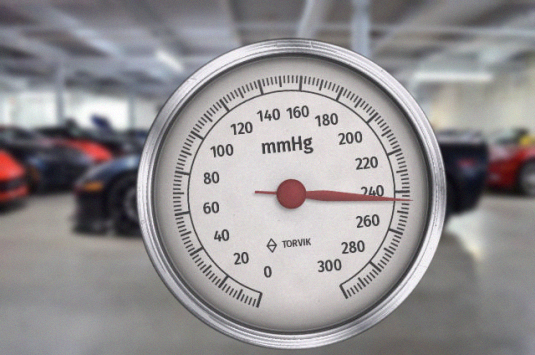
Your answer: 244 mmHg
